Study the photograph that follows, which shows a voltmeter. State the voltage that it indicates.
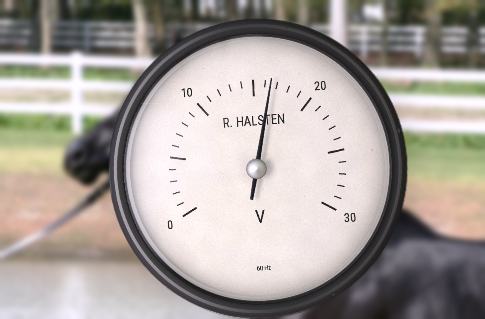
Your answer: 16.5 V
